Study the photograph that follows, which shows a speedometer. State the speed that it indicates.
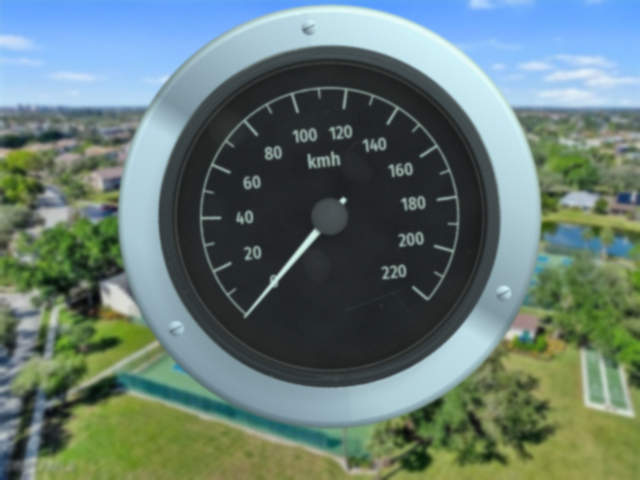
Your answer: 0 km/h
